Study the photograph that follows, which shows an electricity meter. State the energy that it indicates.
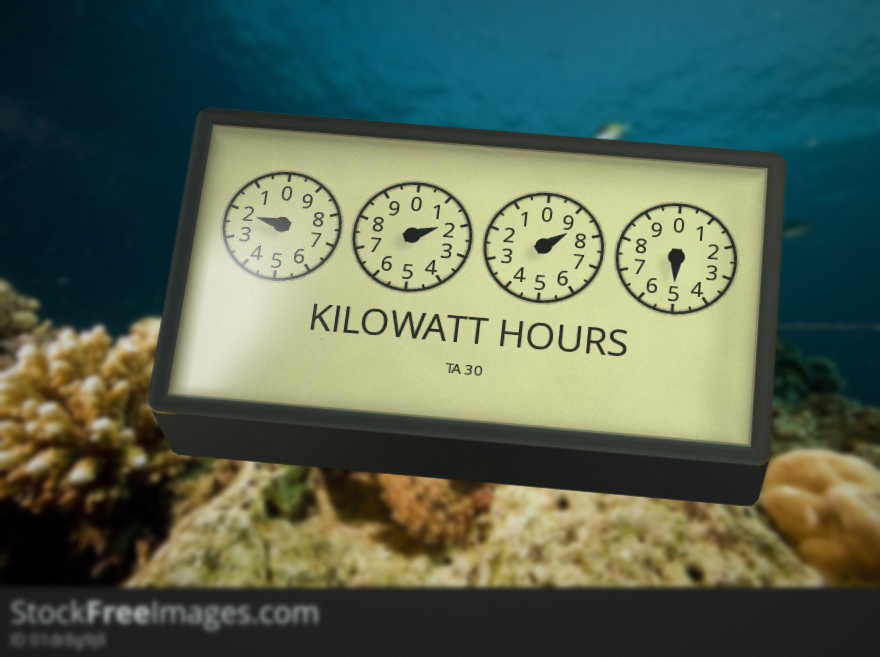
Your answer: 2185 kWh
